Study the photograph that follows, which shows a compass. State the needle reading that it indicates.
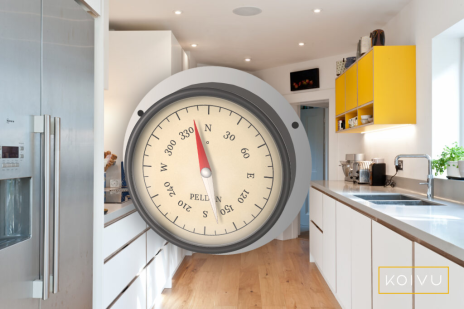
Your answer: 345 °
